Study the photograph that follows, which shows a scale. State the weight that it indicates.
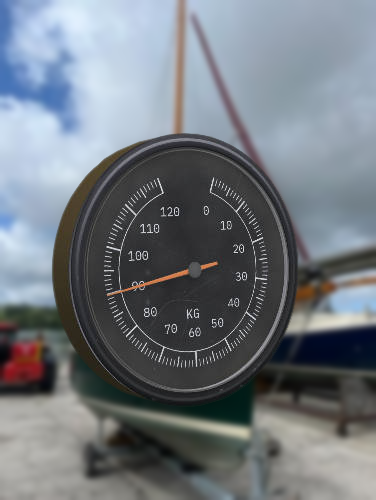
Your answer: 90 kg
